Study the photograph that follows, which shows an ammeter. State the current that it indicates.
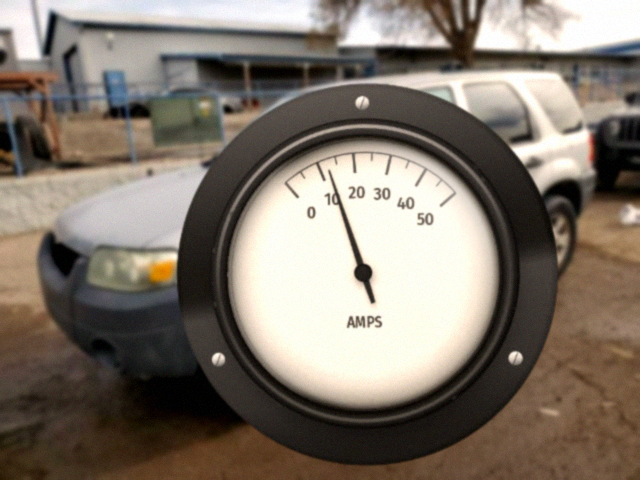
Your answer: 12.5 A
